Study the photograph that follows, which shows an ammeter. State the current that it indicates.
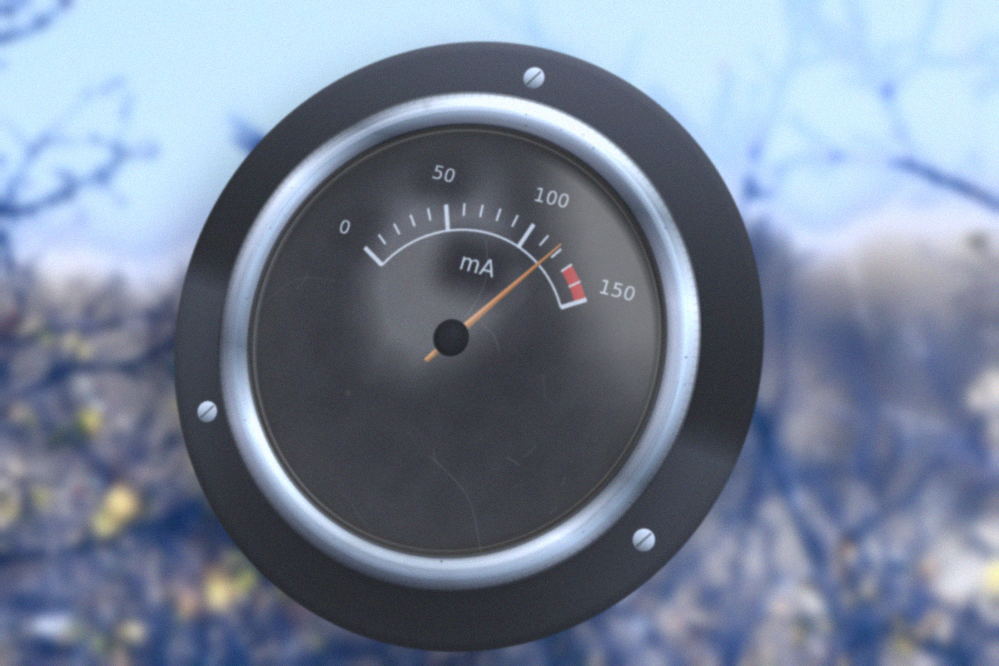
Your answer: 120 mA
